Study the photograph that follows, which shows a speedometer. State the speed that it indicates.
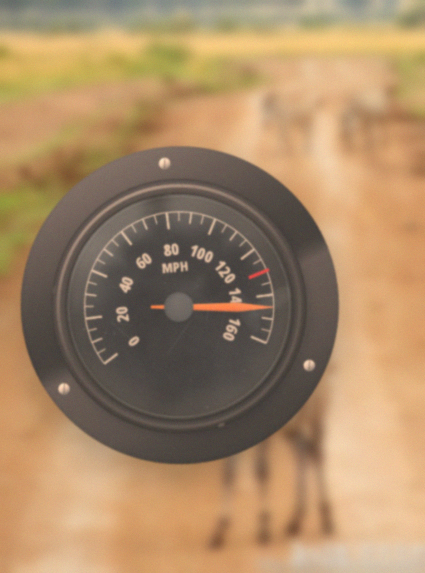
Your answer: 145 mph
